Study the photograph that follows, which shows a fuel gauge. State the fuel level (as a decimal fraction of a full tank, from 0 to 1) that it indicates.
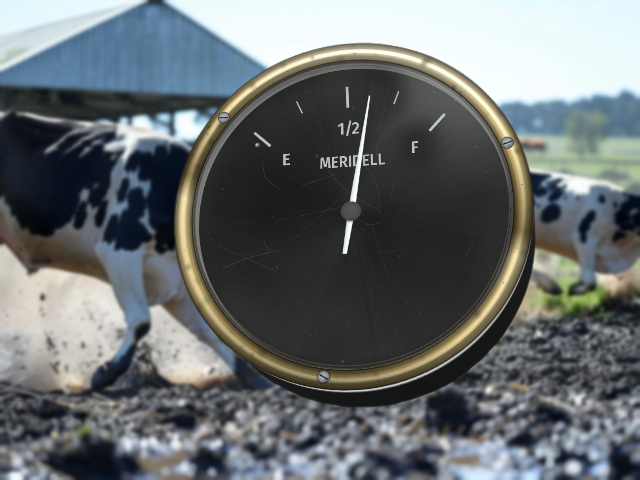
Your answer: 0.625
